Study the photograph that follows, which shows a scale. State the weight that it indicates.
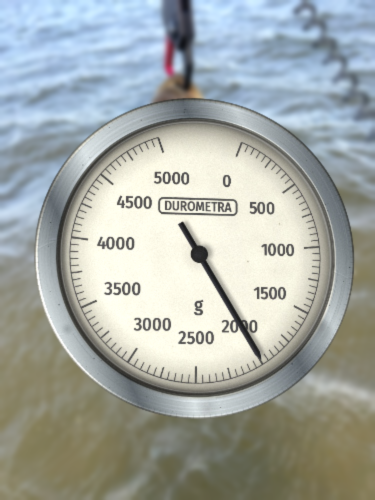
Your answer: 2000 g
